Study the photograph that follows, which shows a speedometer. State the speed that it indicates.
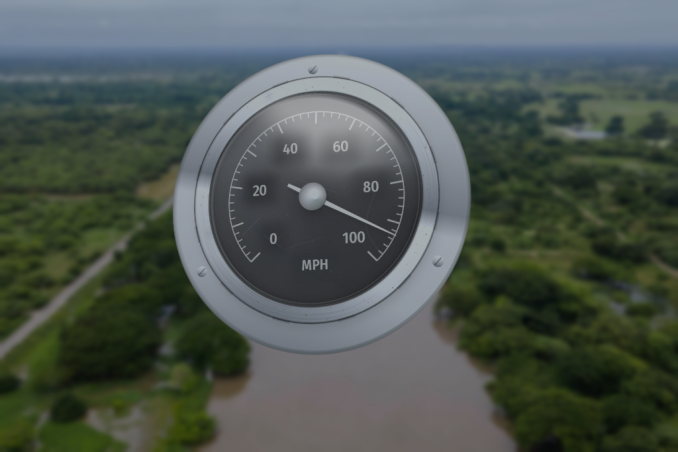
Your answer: 93 mph
